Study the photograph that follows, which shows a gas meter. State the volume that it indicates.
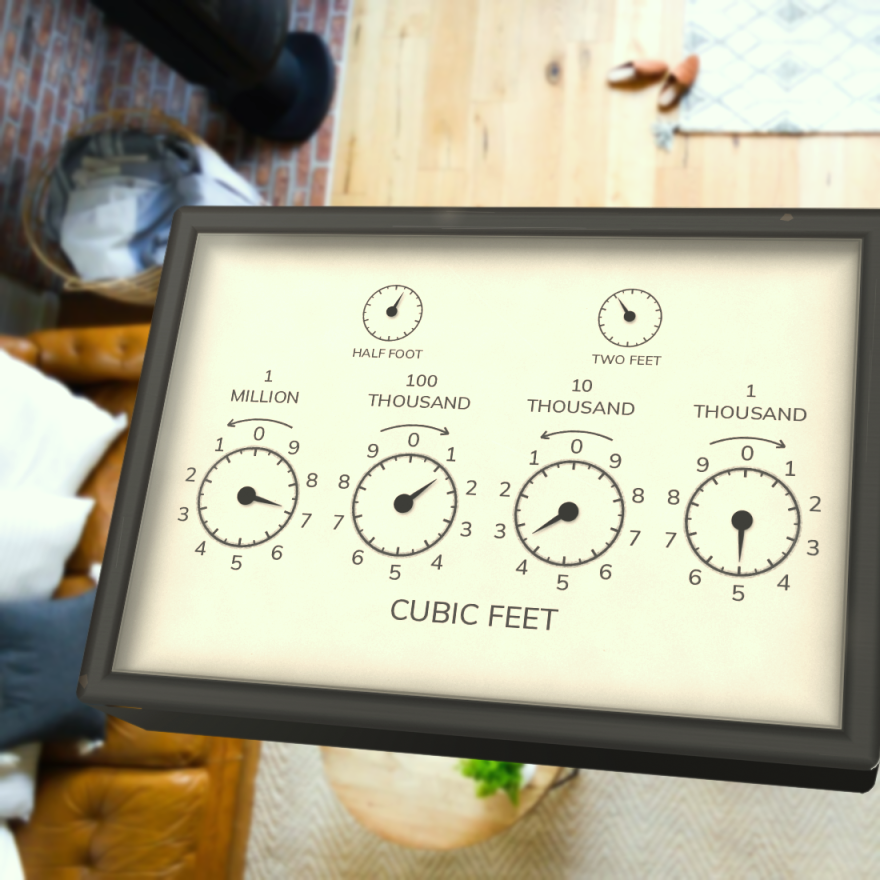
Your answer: 713500 ft³
